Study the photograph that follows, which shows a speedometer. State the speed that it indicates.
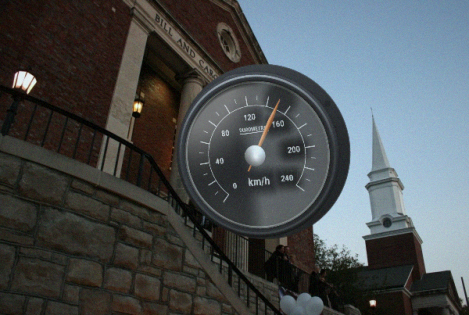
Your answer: 150 km/h
